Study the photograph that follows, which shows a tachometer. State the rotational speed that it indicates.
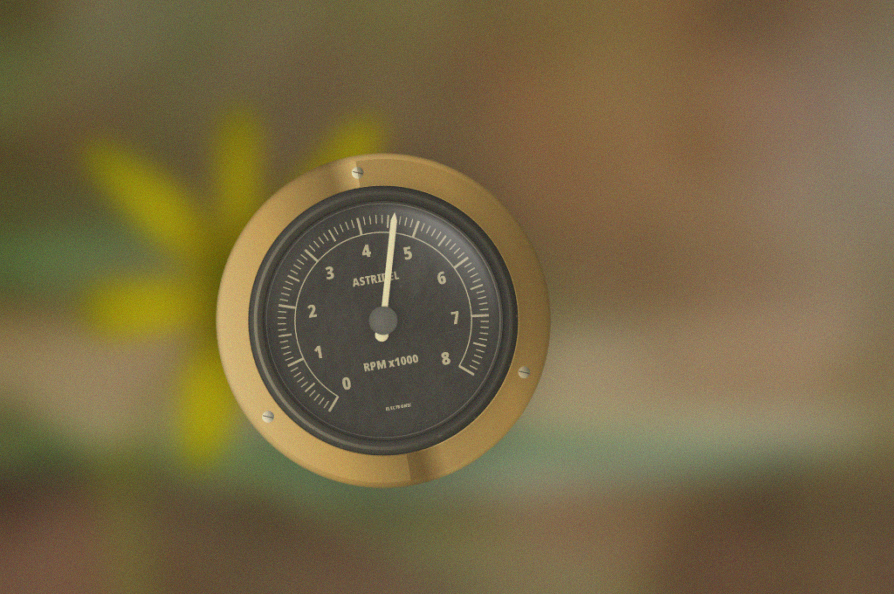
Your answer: 4600 rpm
